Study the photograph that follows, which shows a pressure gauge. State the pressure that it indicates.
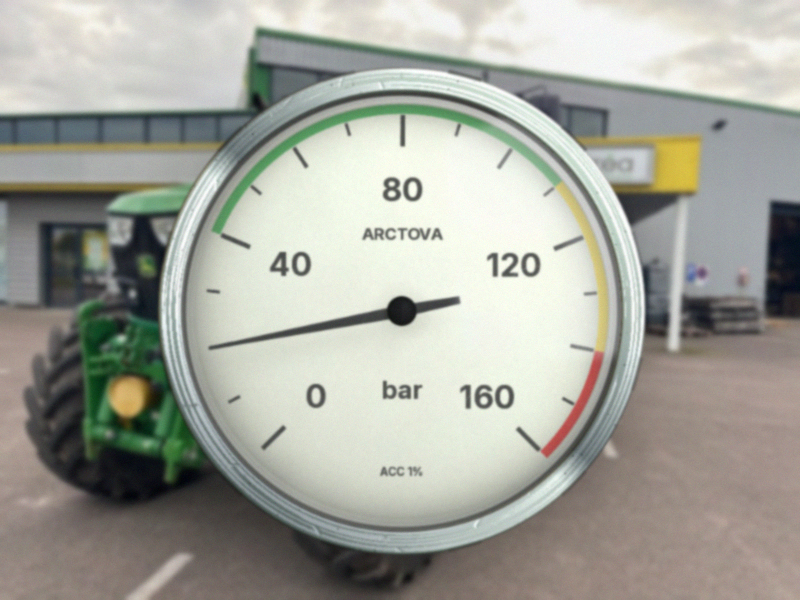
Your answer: 20 bar
